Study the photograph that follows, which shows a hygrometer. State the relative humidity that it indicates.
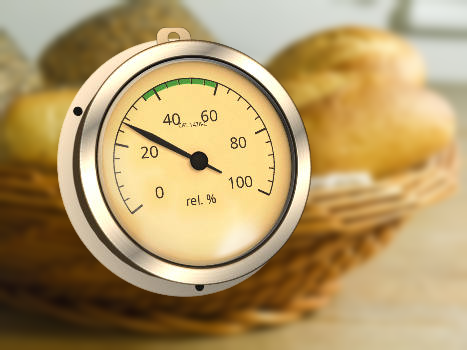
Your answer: 26 %
